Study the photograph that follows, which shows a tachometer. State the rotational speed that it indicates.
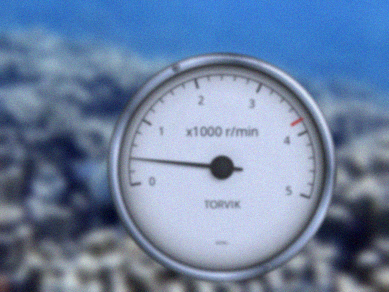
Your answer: 400 rpm
